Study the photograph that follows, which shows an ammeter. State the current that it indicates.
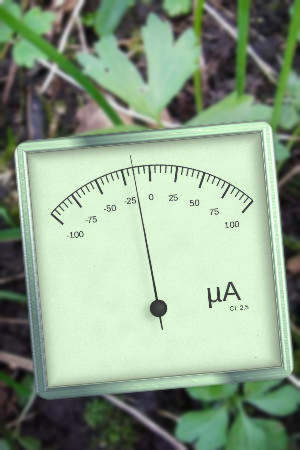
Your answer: -15 µA
